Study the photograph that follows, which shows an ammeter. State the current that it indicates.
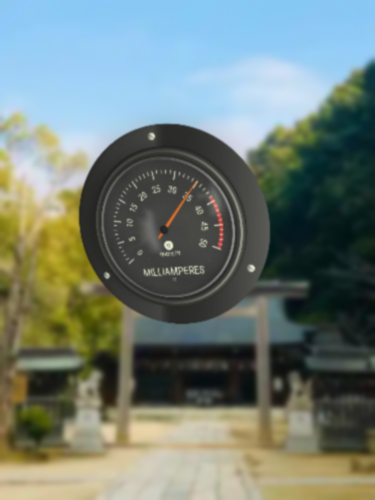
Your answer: 35 mA
